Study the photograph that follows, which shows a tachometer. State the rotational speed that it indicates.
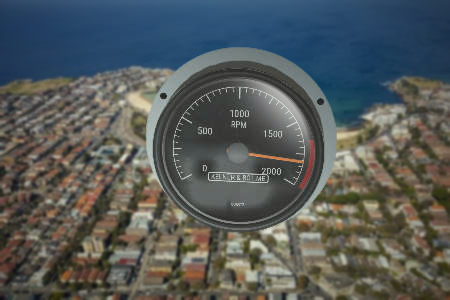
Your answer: 1800 rpm
